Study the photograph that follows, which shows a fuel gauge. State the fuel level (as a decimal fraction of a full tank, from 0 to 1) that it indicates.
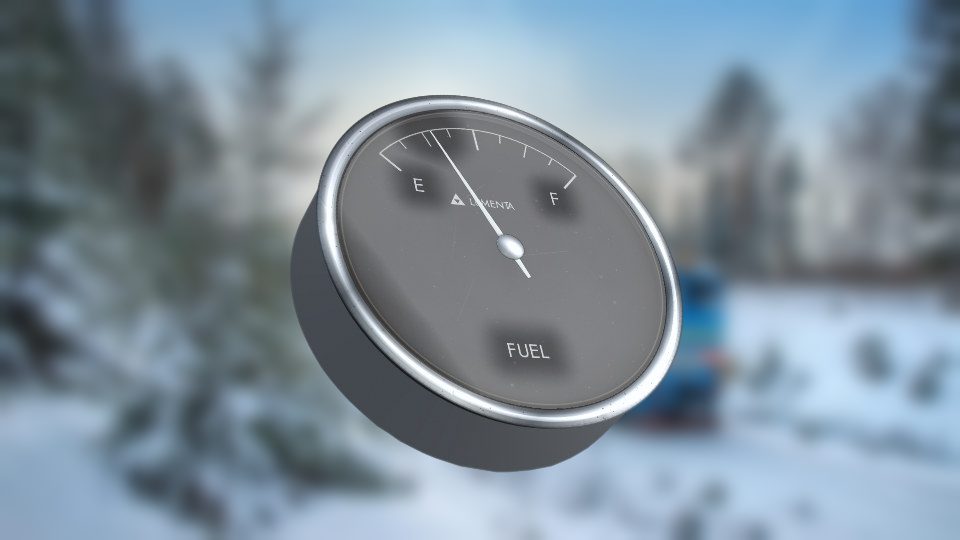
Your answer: 0.25
